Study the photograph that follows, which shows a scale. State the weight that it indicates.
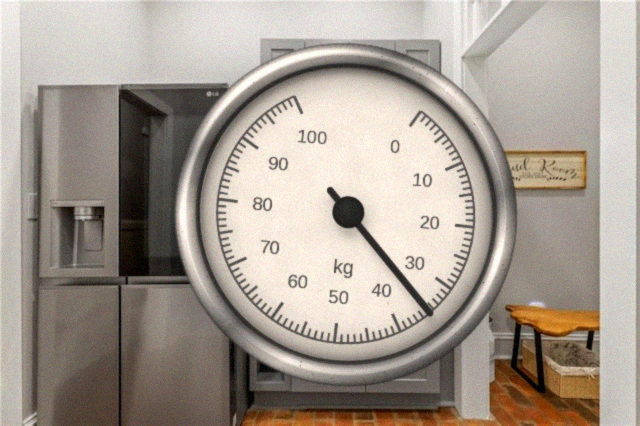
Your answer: 35 kg
